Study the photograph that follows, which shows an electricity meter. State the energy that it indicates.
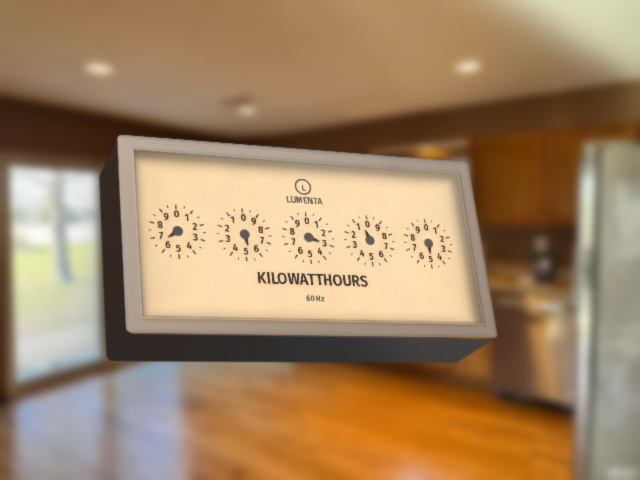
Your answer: 65305 kWh
